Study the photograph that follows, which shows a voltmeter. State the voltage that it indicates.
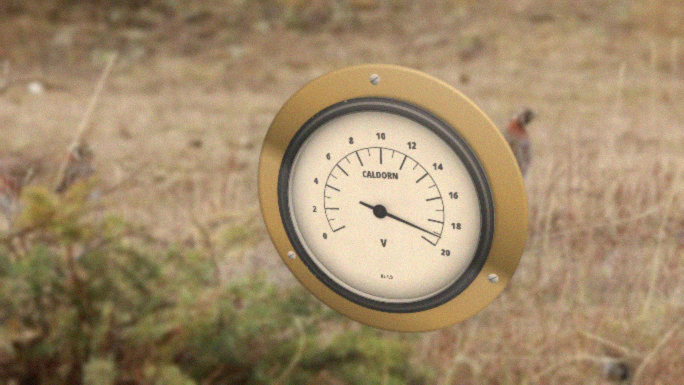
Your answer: 19 V
